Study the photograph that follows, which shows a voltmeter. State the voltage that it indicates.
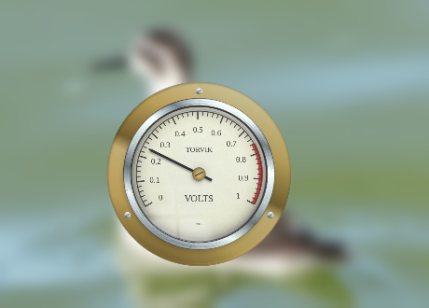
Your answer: 0.24 V
